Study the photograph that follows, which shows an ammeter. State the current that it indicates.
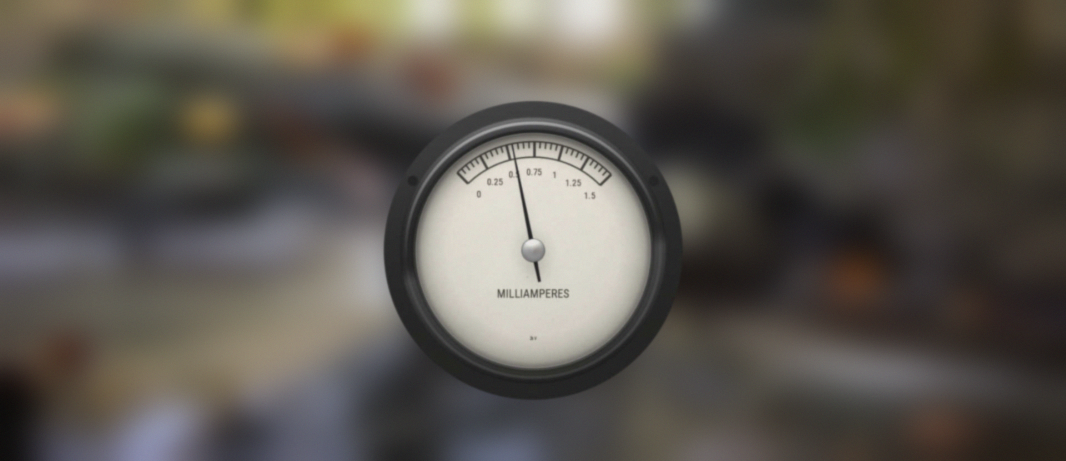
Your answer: 0.55 mA
